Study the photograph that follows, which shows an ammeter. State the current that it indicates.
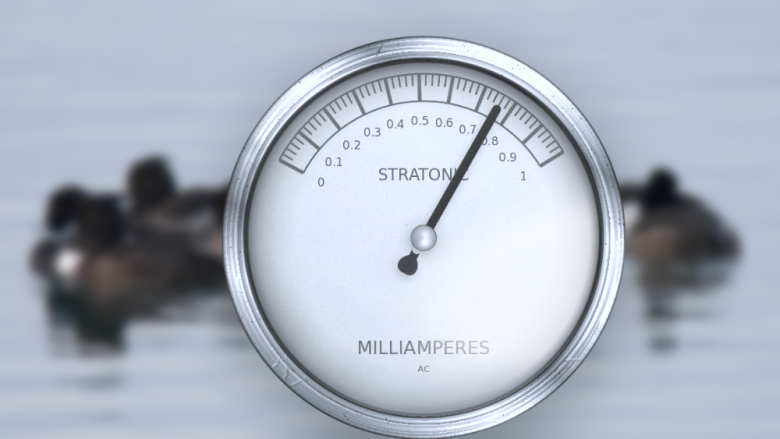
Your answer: 0.76 mA
